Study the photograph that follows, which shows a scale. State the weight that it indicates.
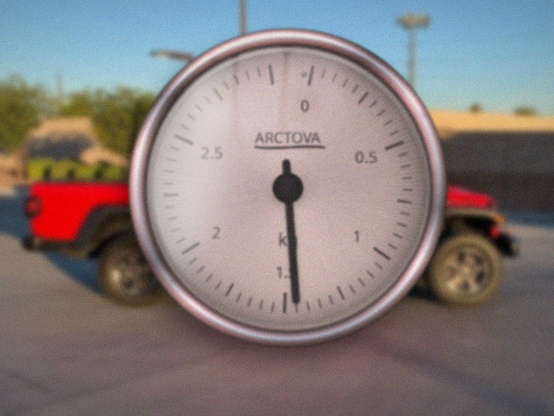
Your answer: 1.45 kg
